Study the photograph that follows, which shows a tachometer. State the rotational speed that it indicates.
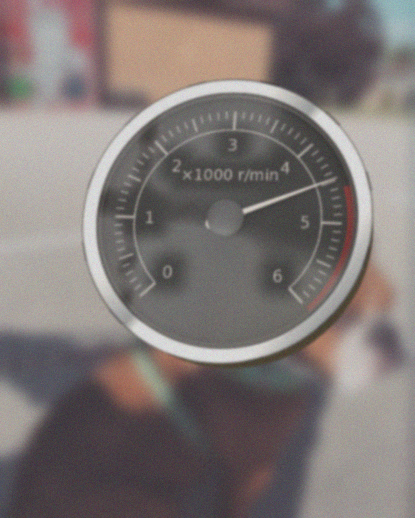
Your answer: 4500 rpm
